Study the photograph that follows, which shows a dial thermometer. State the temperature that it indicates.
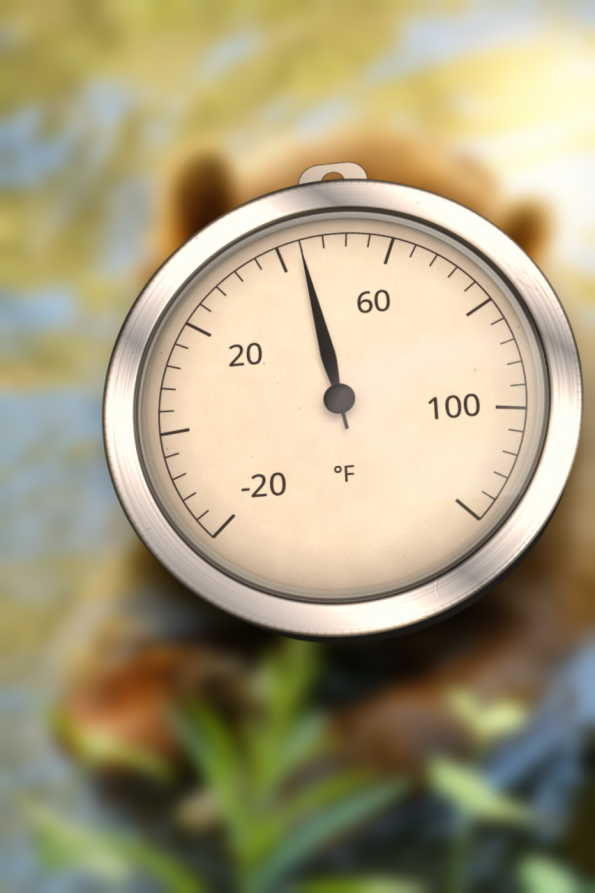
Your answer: 44 °F
